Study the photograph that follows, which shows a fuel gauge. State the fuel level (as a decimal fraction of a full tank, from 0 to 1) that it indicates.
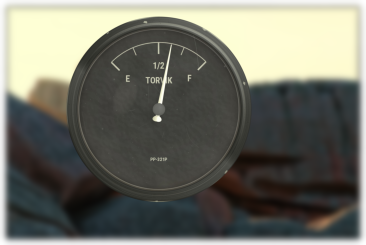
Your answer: 0.625
